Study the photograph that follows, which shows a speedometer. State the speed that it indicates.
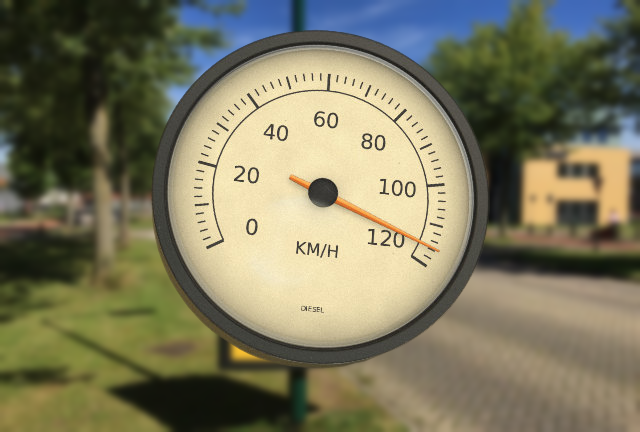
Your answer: 116 km/h
